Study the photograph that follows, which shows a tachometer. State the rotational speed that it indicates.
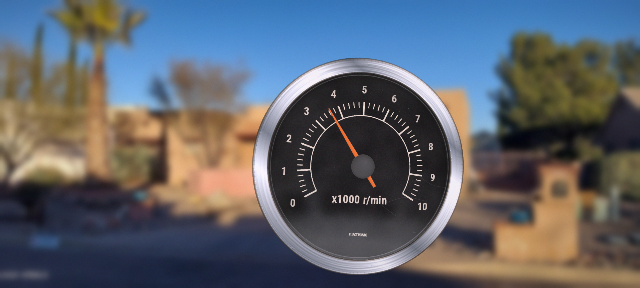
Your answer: 3600 rpm
